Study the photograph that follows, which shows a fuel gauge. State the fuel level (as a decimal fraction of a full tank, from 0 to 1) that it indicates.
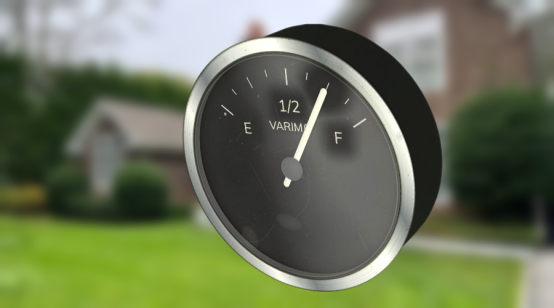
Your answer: 0.75
